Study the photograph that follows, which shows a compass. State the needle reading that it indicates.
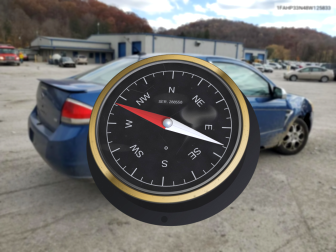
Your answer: 290 °
